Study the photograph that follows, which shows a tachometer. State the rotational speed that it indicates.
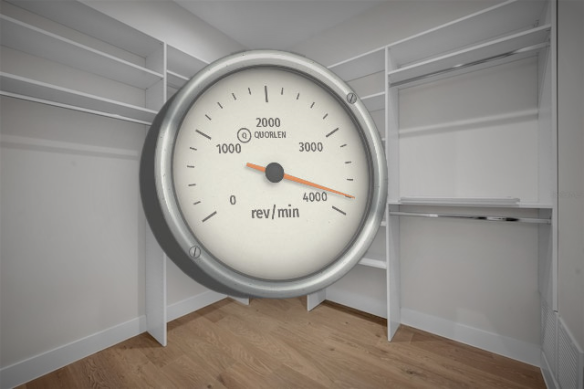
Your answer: 3800 rpm
